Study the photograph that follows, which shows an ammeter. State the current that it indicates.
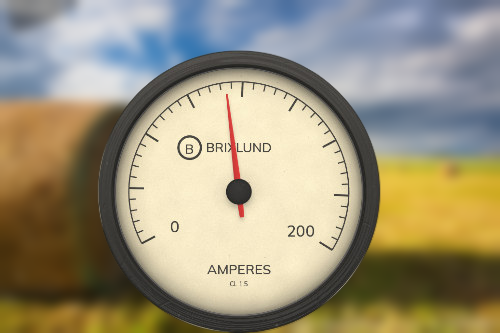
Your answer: 92.5 A
